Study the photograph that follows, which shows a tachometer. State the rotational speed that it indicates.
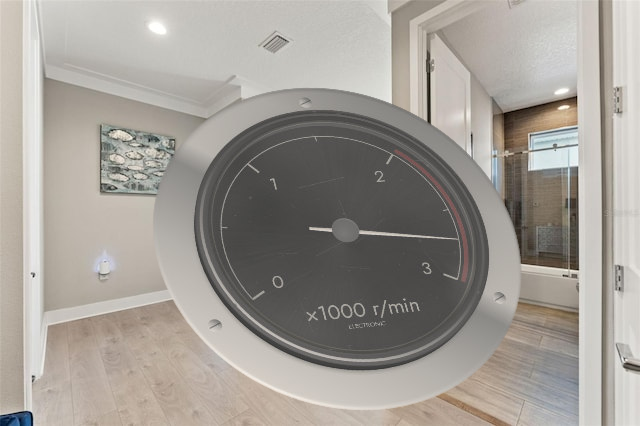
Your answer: 2750 rpm
